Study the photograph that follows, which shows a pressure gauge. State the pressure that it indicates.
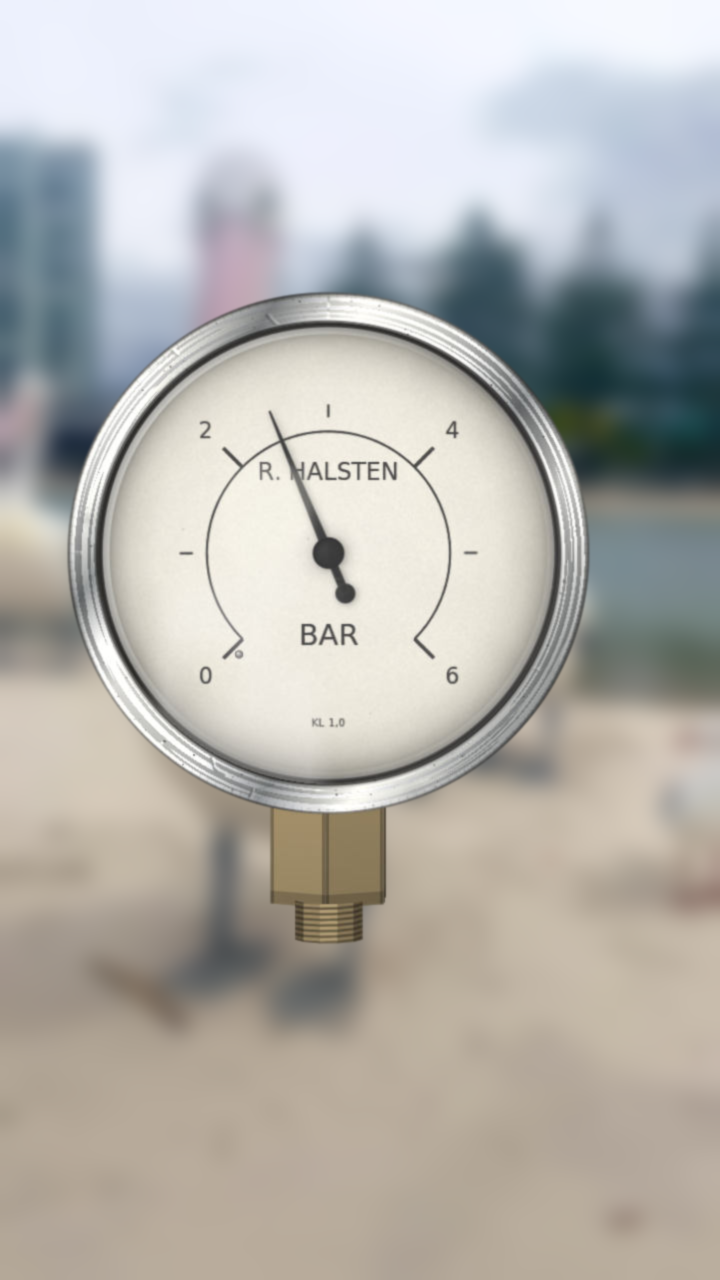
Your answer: 2.5 bar
